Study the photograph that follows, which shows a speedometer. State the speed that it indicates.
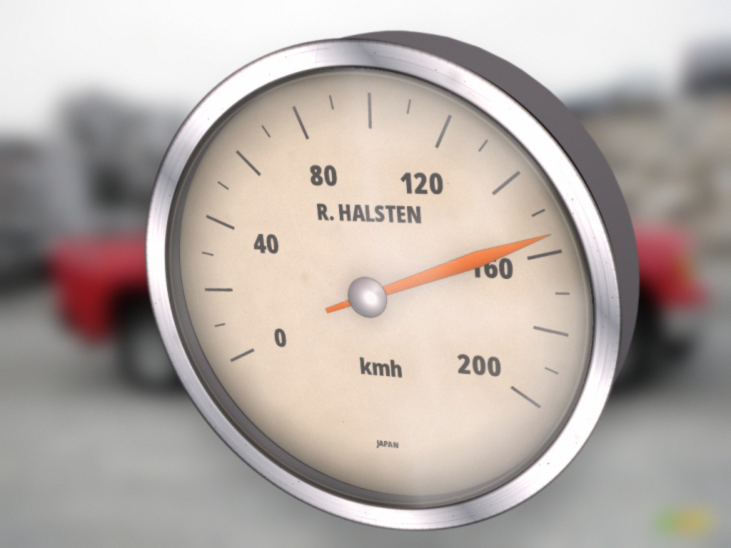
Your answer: 155 km/h
